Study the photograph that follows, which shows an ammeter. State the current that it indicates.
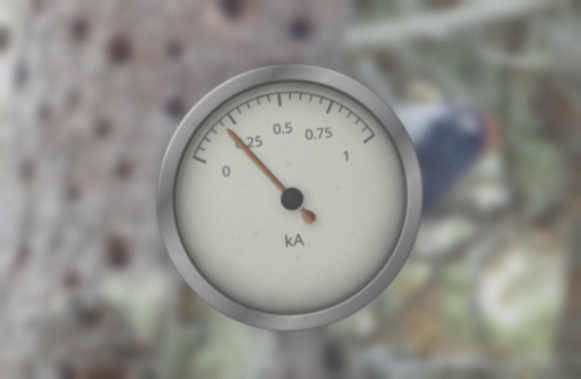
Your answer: 0.2 kA
